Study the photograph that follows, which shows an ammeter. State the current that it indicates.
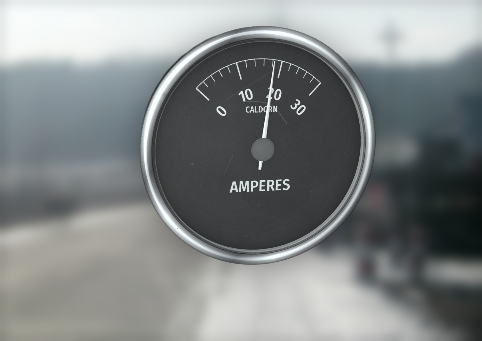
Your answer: 18 A
